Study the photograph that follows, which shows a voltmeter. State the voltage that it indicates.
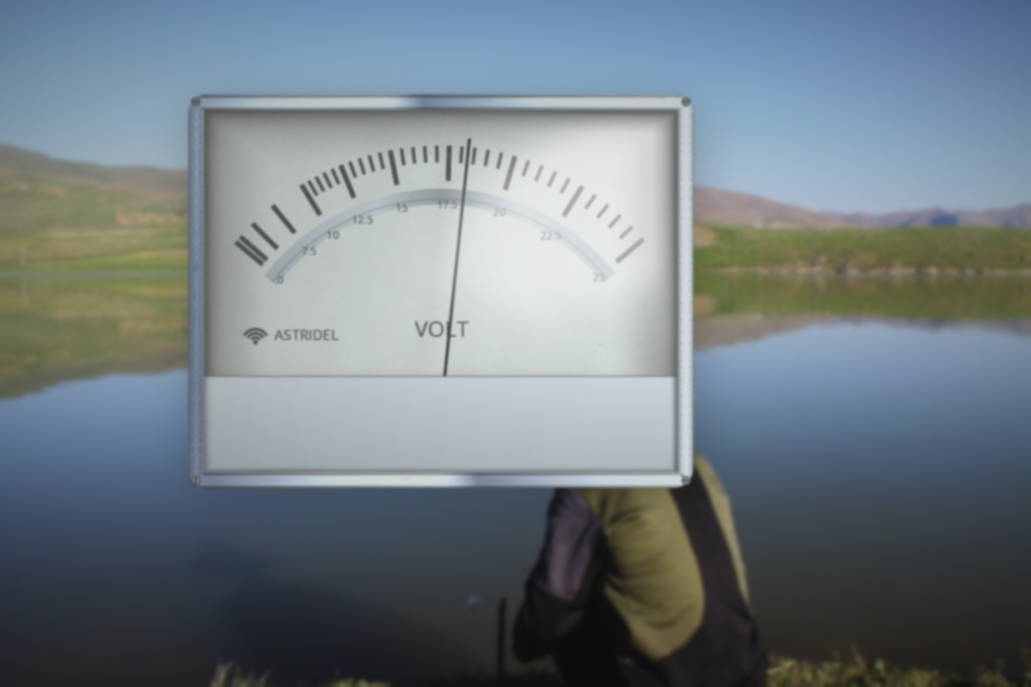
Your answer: 18.25 V
